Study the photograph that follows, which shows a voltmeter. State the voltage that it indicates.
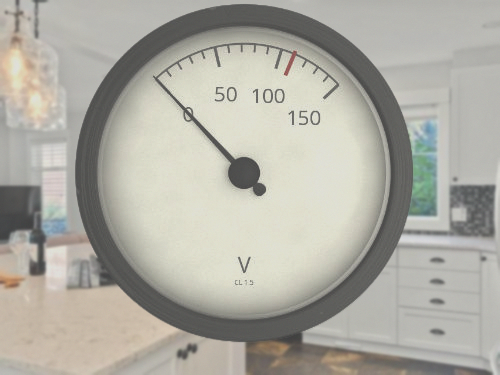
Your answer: 0 V
